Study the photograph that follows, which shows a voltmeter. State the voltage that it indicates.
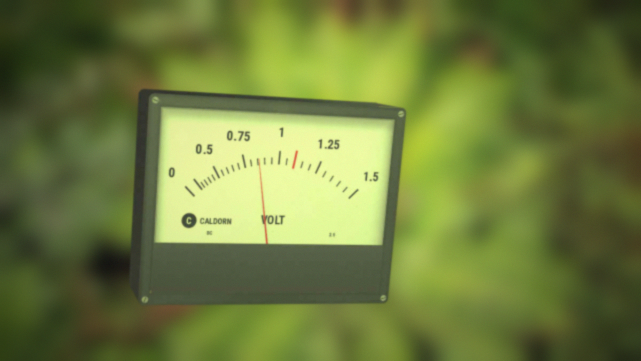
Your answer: 0.85 V
